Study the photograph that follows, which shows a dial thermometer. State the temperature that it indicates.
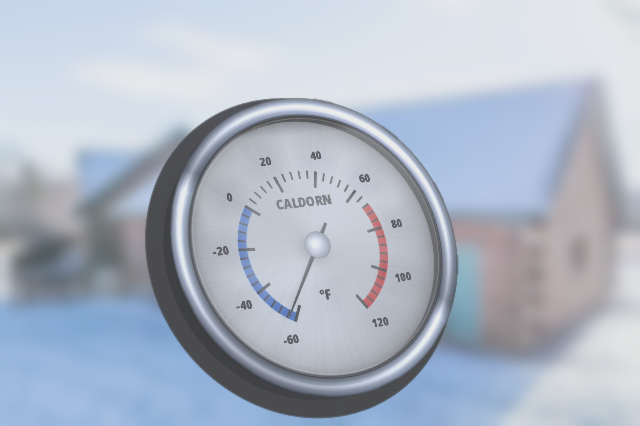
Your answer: -56 °F
